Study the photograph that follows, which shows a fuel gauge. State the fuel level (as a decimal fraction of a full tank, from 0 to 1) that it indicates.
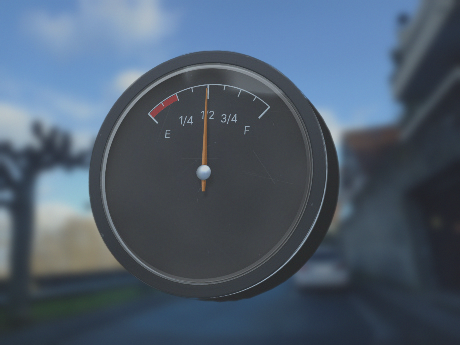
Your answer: 0.5
